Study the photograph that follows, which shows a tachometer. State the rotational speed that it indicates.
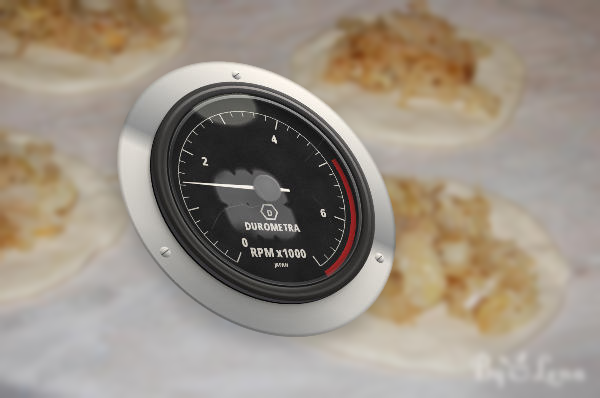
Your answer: 1400 rpm
